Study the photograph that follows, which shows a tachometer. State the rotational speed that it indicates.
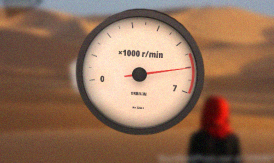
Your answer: 6000 rpm
